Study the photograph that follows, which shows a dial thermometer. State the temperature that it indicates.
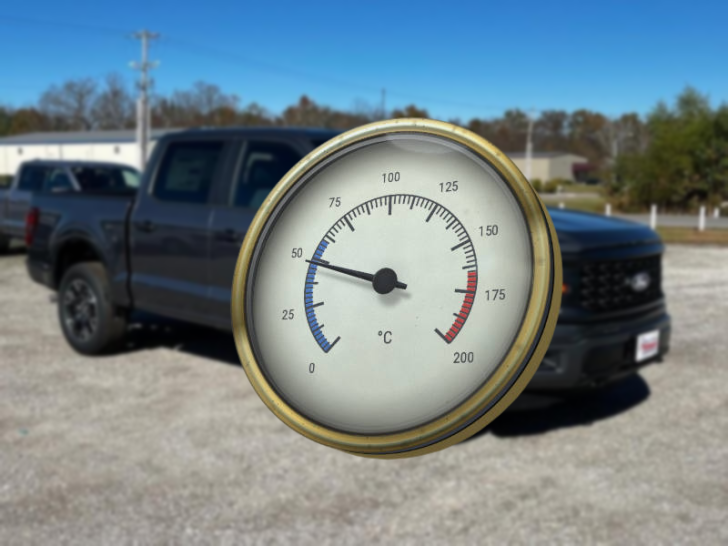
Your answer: 47.5 °C
